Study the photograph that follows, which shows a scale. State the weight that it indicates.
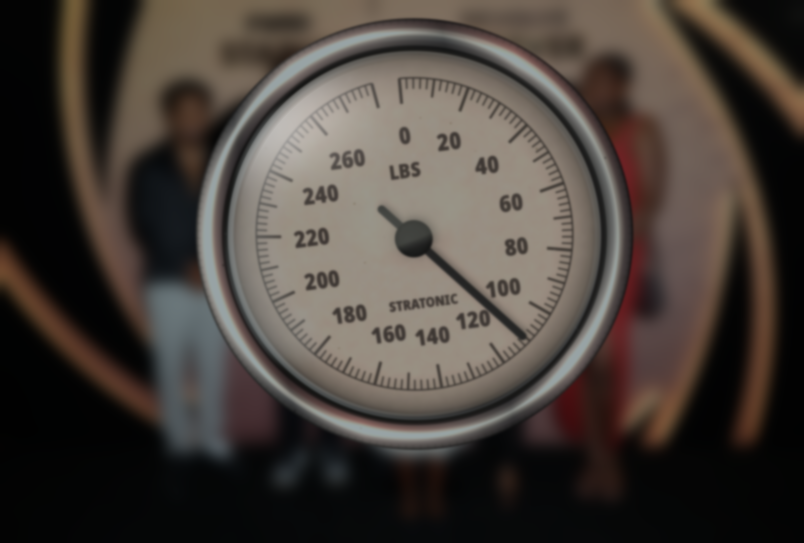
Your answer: 110 lb
